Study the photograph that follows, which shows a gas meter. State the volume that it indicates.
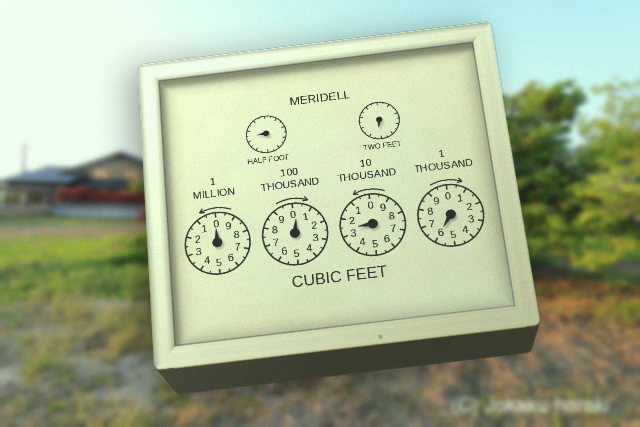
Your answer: 2600 ft³
